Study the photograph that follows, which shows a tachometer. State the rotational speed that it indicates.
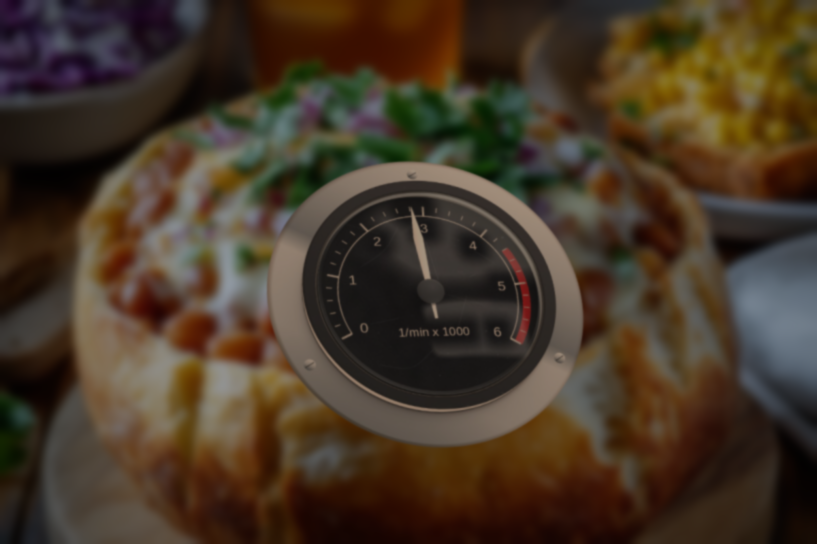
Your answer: 2800 rpm
